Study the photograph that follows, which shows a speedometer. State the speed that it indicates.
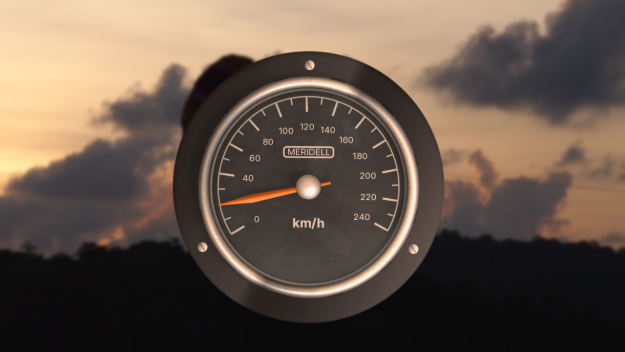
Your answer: 20 km/h
